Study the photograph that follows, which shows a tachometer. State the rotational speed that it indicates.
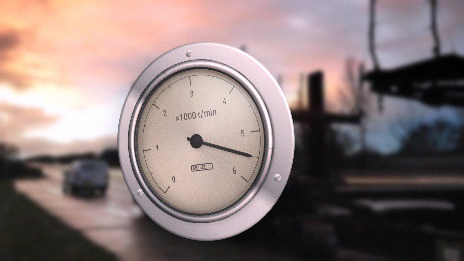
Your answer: 5500 rpm
